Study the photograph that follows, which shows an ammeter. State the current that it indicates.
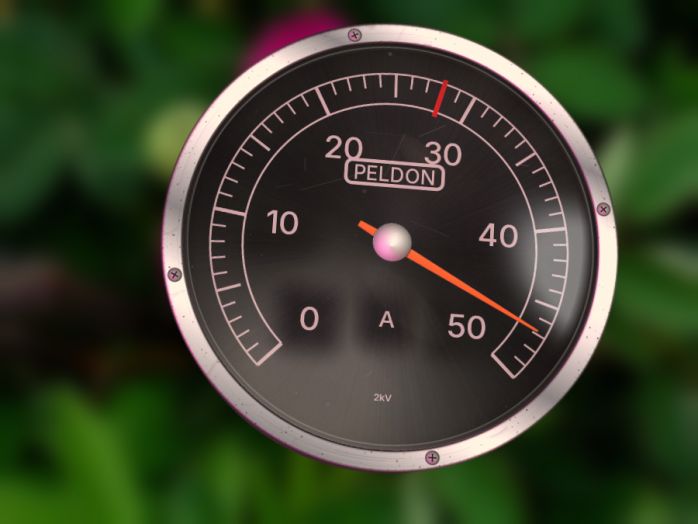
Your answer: 47 A
